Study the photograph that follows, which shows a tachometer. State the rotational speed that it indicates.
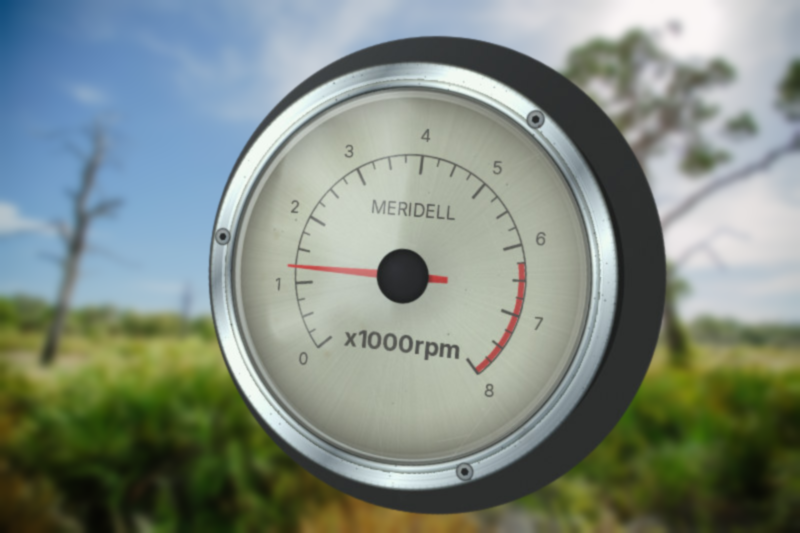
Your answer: 1250 rpm
